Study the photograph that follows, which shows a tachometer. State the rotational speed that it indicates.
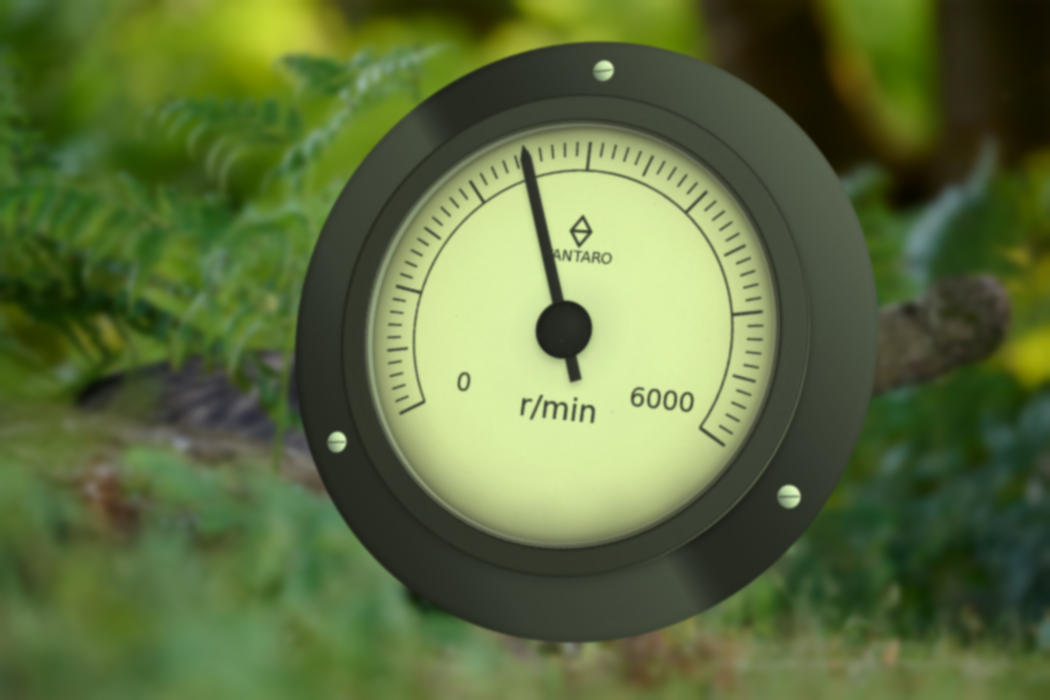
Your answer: 2500 rpm
